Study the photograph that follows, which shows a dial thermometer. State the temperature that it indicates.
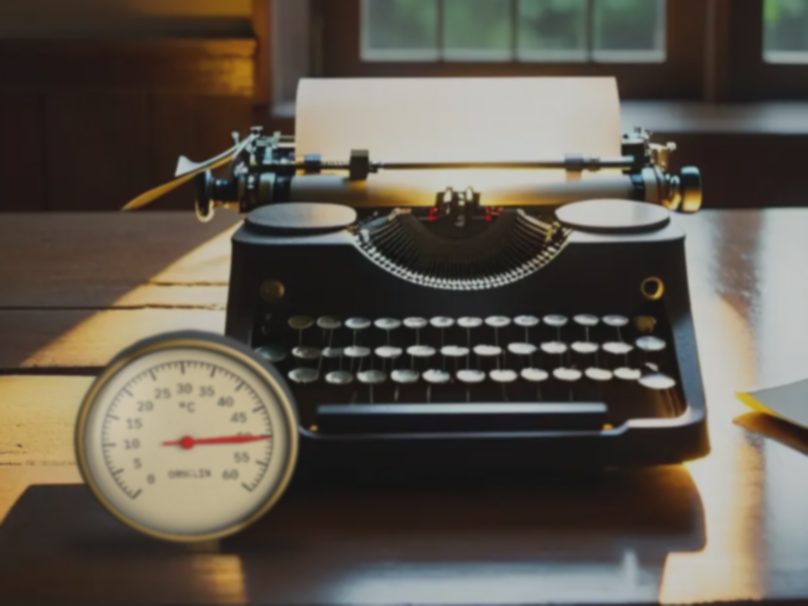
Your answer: 50 °C
